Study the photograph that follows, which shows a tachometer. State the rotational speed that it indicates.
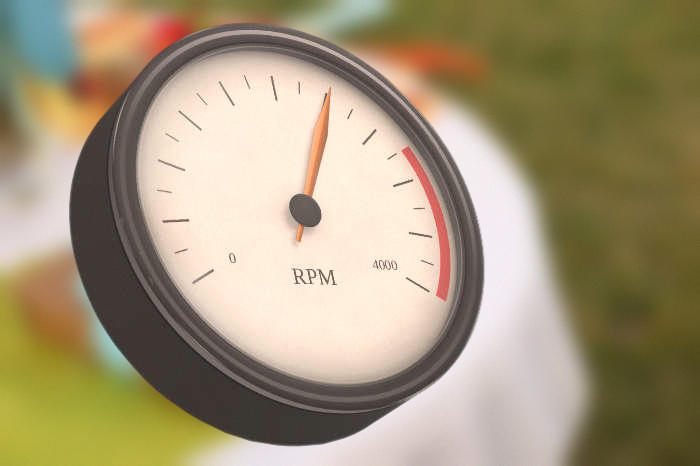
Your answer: 2400 rpm
